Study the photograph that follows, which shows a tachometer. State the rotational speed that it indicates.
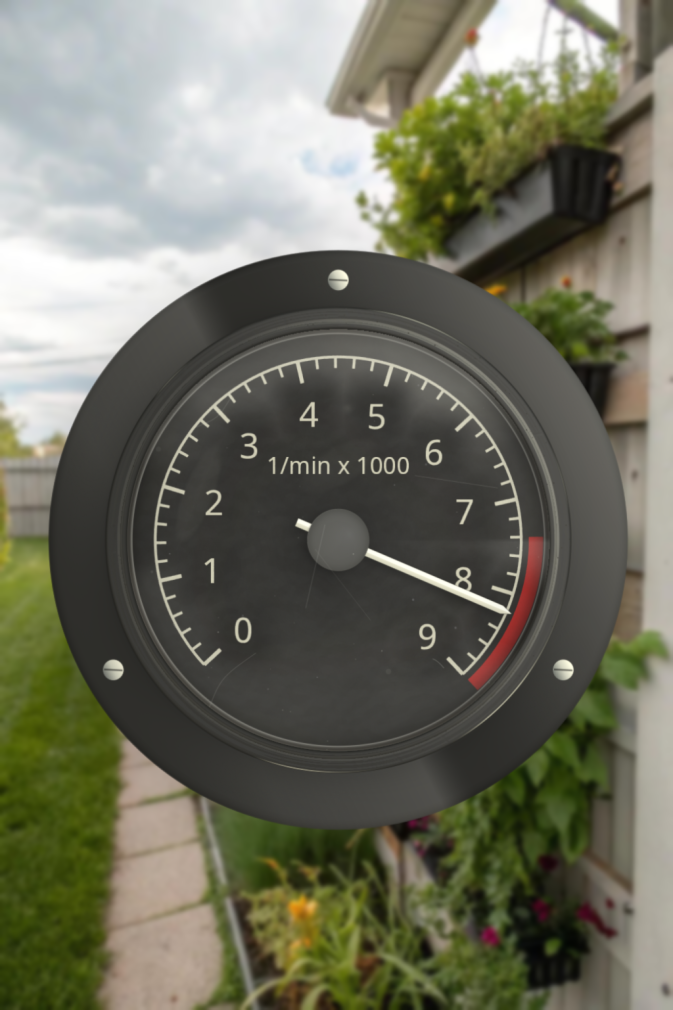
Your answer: 8200 rpm
